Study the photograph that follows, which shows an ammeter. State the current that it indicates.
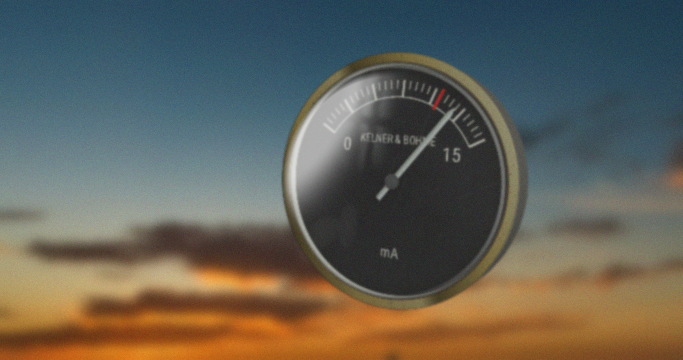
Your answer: 12 mA
